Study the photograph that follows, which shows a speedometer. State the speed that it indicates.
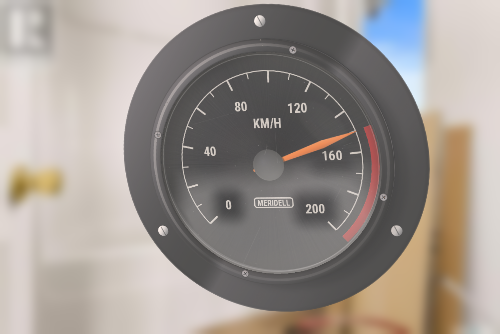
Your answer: 150 km/h
